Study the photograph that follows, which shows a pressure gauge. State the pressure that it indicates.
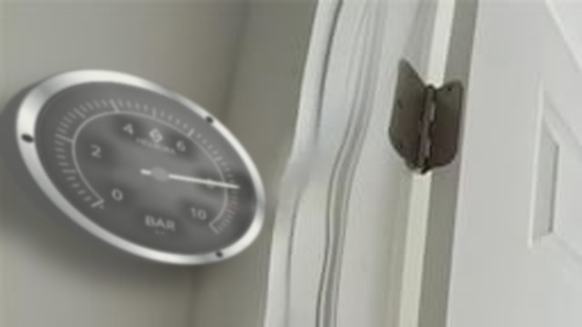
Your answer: 8 bar
